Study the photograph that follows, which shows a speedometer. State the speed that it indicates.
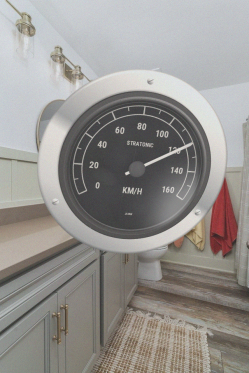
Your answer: 120 km/h
